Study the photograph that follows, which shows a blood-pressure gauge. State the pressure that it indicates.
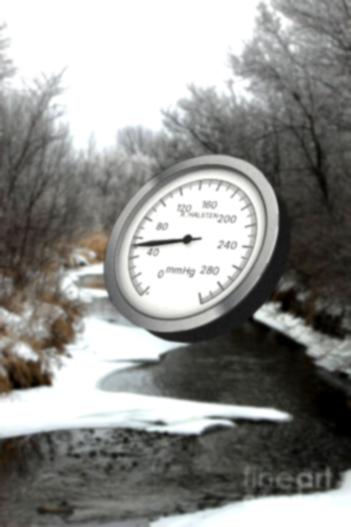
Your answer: 50 mmHg
